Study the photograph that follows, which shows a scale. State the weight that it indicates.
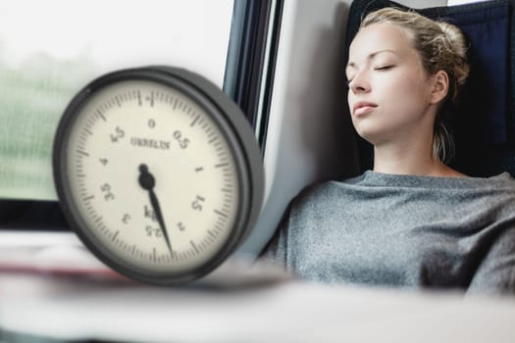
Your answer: 2.25 kg
